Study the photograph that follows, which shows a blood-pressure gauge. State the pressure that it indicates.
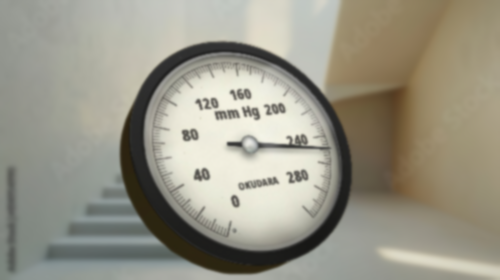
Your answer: 250 mmHg
